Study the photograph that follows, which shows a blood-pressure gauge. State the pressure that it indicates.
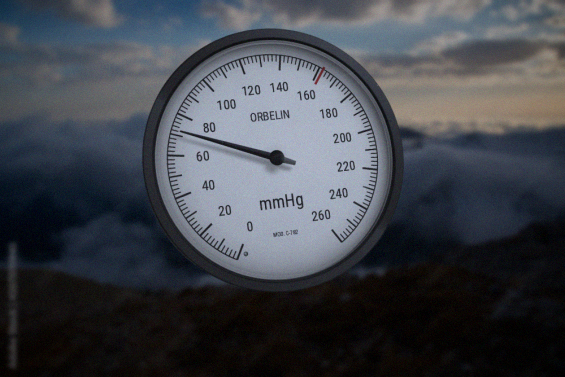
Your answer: 72 mmHg
